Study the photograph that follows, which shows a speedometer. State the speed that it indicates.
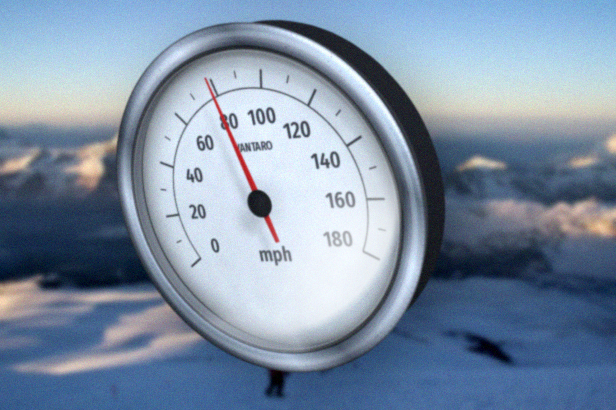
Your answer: 80 mph
